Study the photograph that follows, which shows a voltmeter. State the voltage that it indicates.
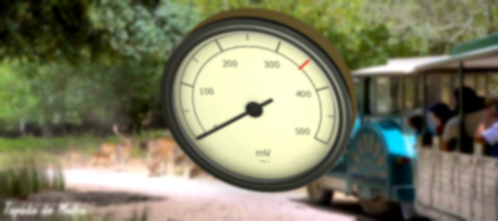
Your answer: 0 mV
